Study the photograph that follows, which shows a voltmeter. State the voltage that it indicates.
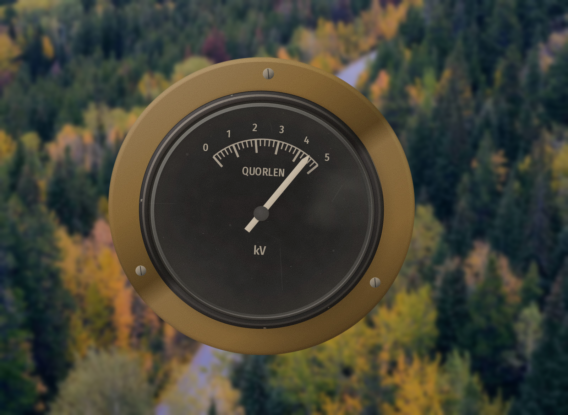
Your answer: 4.4 kV
